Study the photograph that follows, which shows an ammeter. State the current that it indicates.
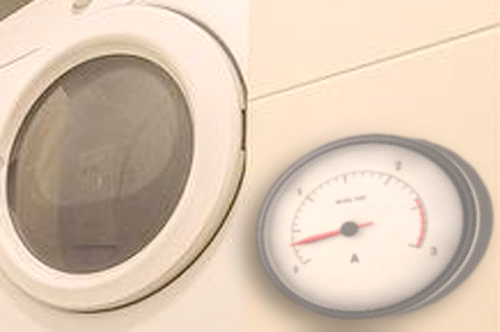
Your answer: 0.3 A
